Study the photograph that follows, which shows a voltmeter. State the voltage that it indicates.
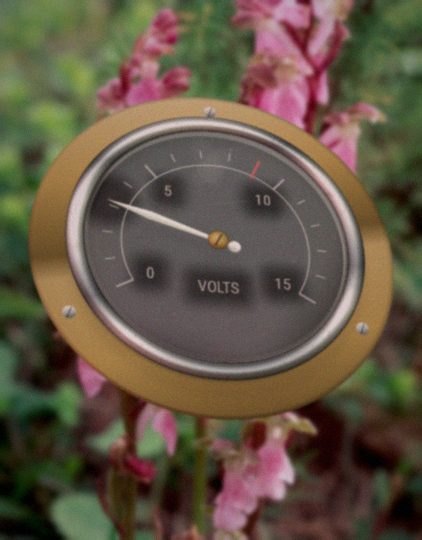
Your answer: 3 V
